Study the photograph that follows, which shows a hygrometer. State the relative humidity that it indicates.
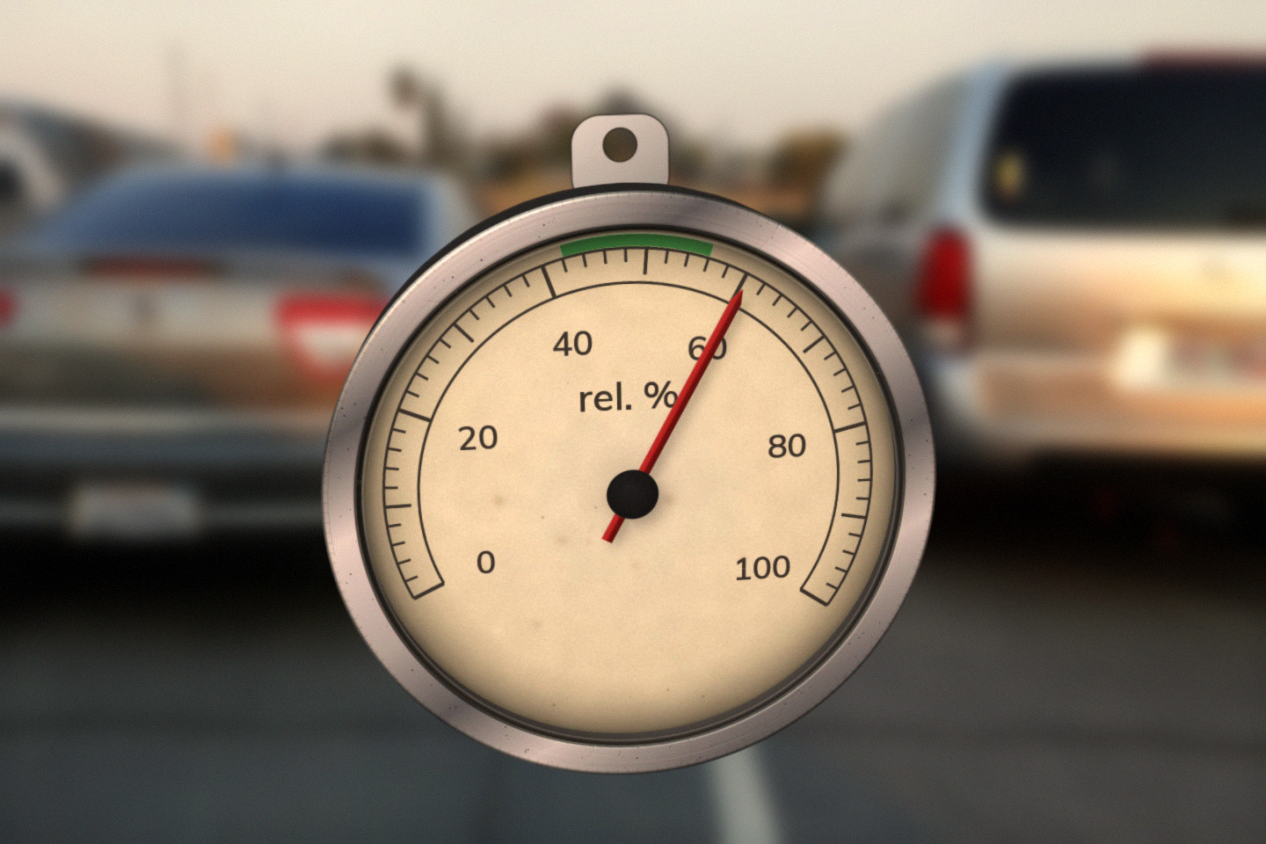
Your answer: 60 %
